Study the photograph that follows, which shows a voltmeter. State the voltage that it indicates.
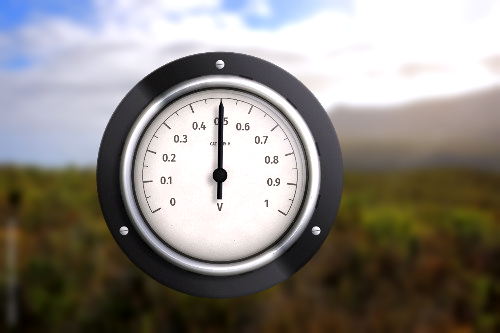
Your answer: 0.5 V
